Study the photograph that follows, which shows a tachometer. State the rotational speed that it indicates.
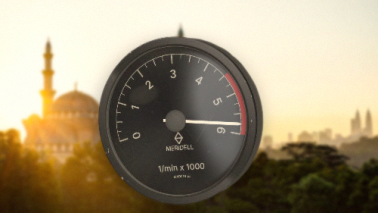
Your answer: 5750 rpm
